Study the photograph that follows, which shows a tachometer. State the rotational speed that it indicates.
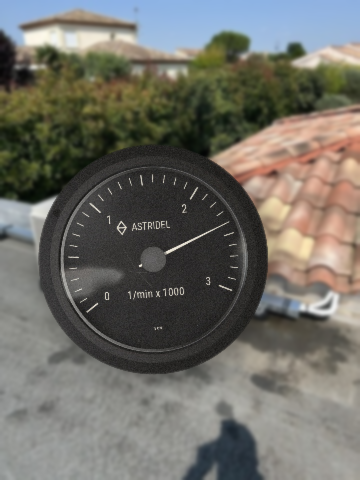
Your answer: 2400 rpm
